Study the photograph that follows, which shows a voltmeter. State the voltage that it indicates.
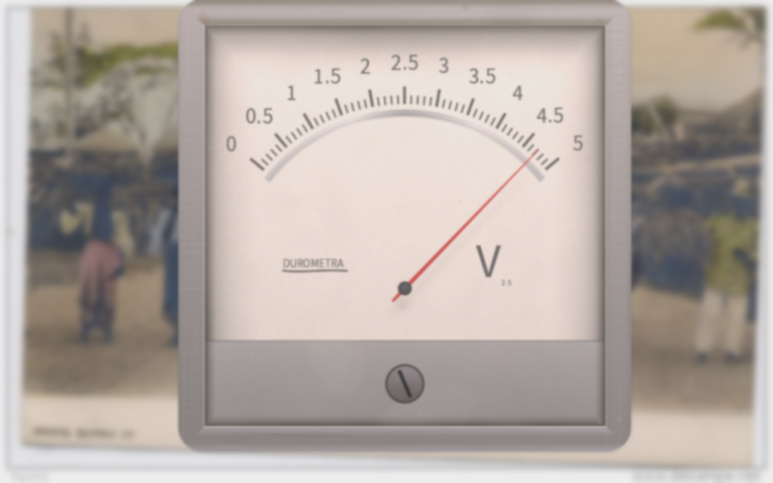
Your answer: 4.7 V
